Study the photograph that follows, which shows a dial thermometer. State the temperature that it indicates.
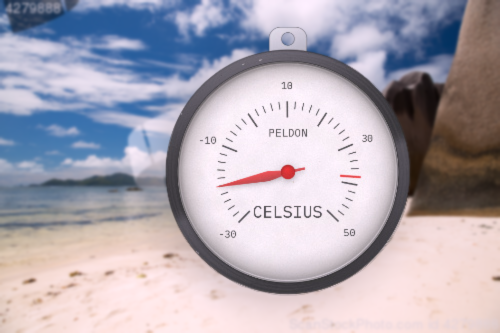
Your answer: -20 °C
